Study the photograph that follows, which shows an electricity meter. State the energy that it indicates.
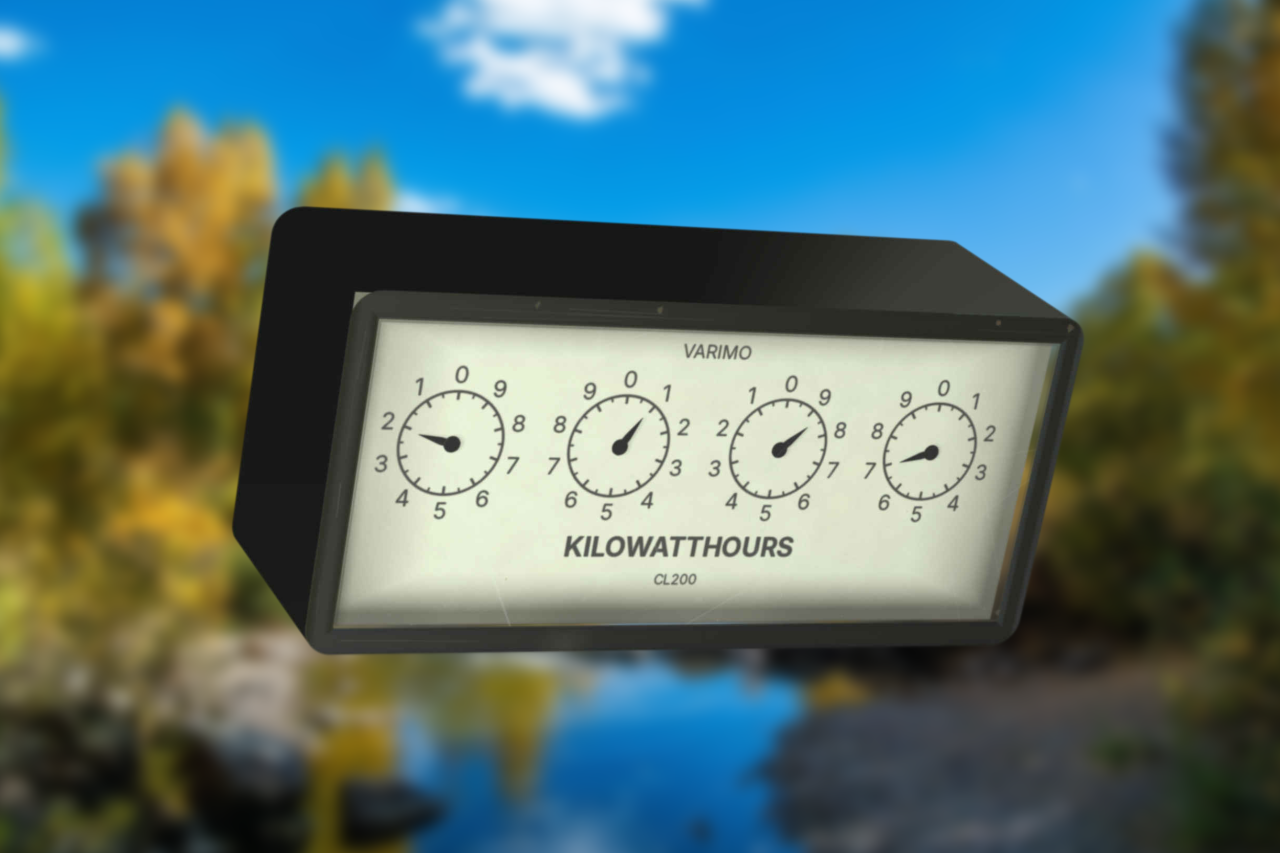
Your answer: 2087 kWh
